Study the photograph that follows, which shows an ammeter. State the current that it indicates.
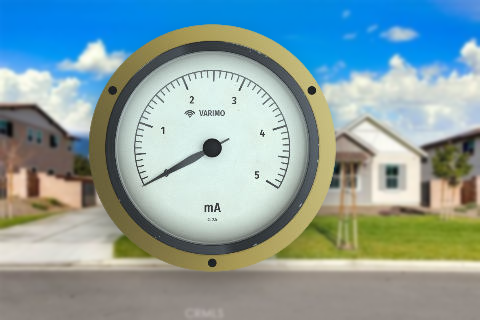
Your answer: 0 mA
